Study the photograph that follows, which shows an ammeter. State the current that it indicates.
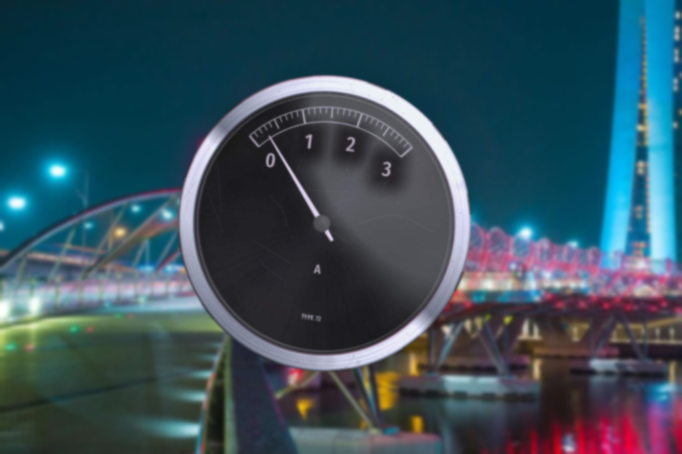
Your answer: 0.3 A
